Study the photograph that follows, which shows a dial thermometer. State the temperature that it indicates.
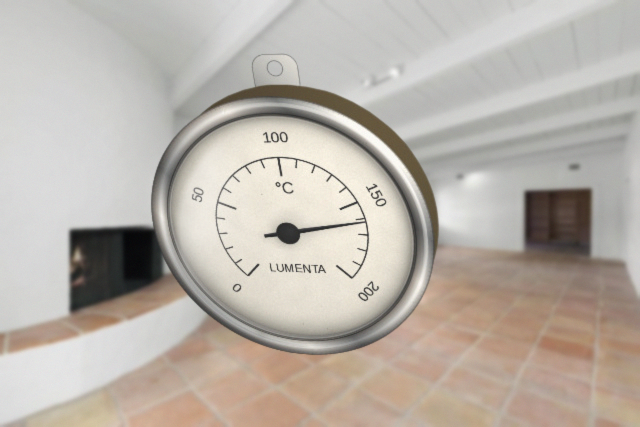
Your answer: 160 °C
